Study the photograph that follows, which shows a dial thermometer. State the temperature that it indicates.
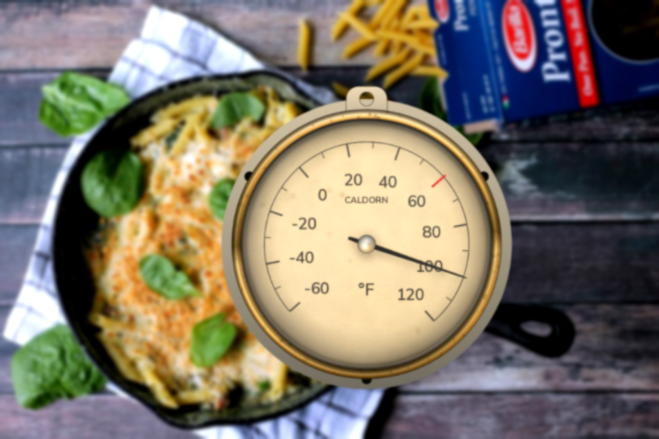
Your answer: 100 °F
